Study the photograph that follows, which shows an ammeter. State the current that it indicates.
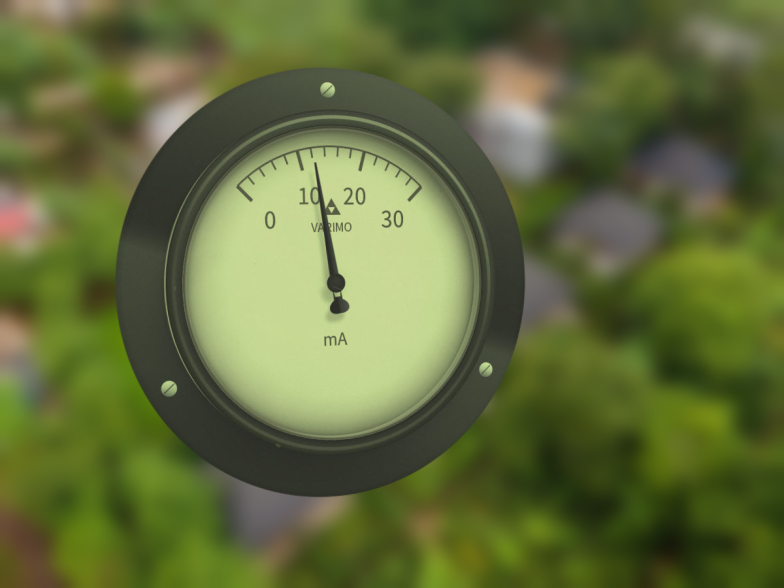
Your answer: 12 mA
